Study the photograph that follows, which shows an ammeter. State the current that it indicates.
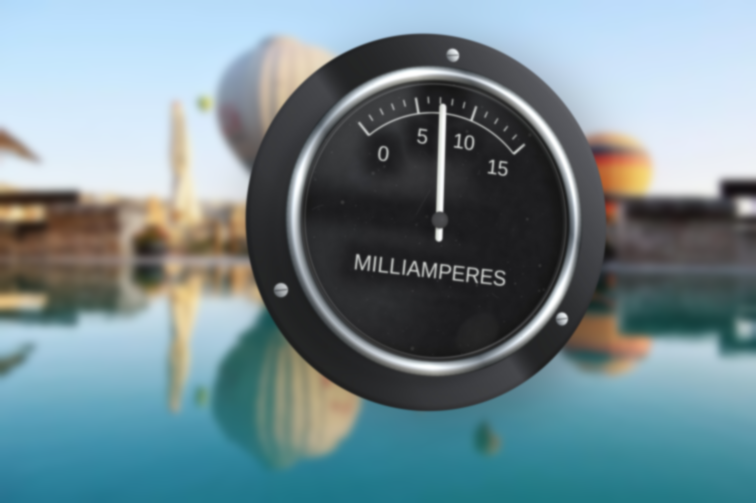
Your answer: 7 mA
